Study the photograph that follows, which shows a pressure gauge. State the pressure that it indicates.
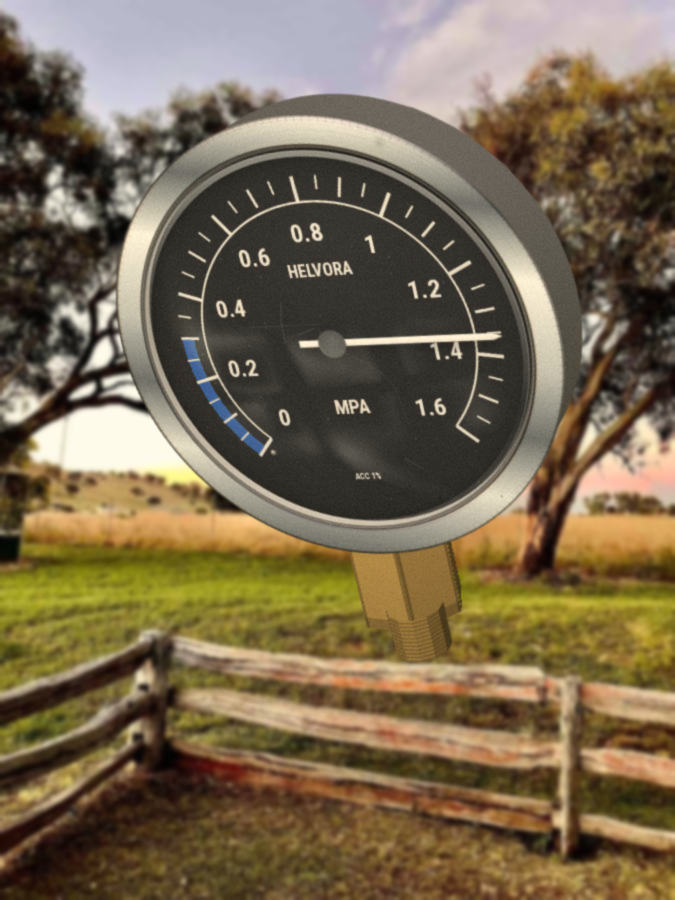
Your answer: 1.35 MPa
